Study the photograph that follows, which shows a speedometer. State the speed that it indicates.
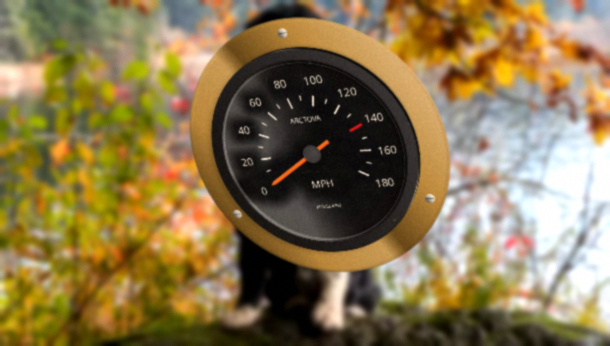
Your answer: 0 mph
